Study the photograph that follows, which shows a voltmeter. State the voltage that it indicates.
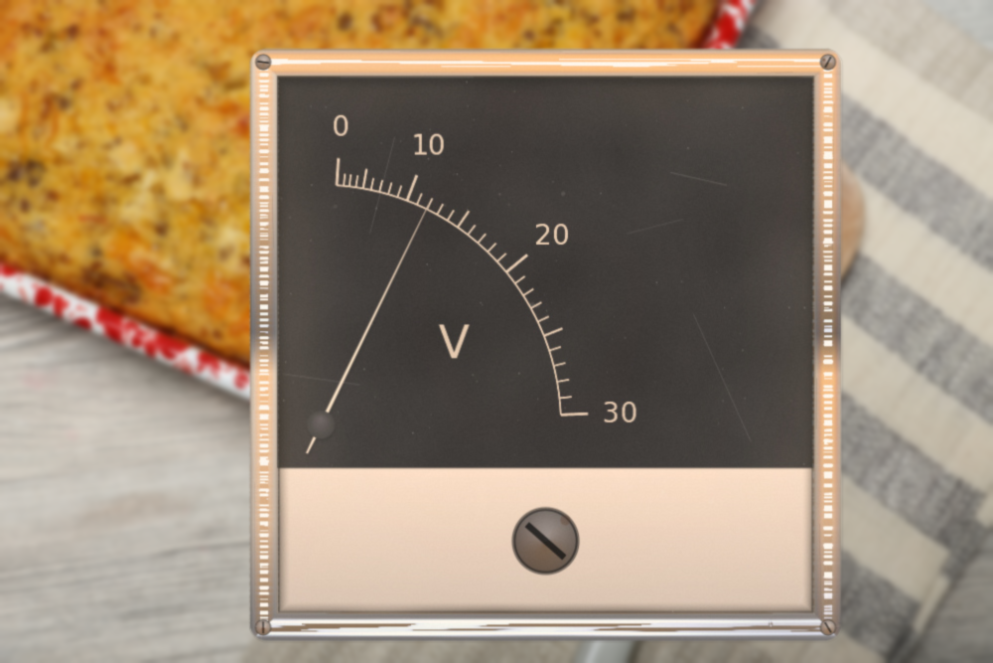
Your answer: 12 V
